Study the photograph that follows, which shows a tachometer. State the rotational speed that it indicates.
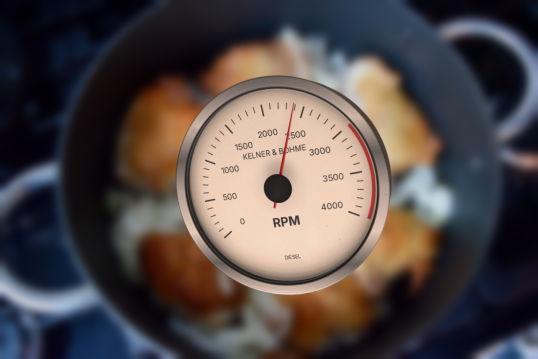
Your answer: 2400 rpm
